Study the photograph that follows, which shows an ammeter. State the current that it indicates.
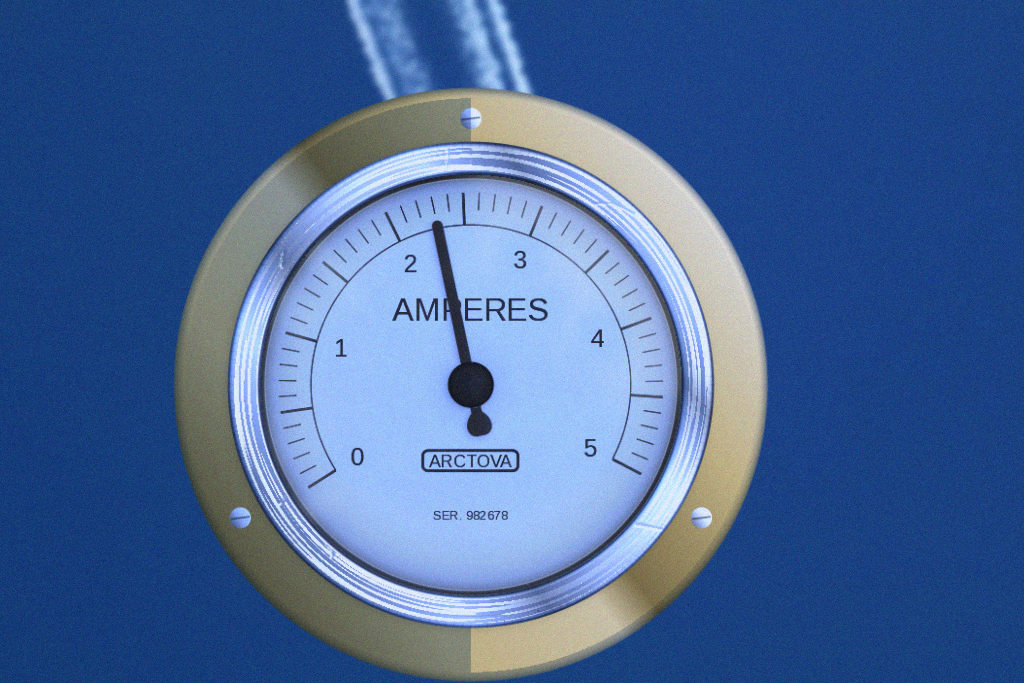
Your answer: 2.3 A
